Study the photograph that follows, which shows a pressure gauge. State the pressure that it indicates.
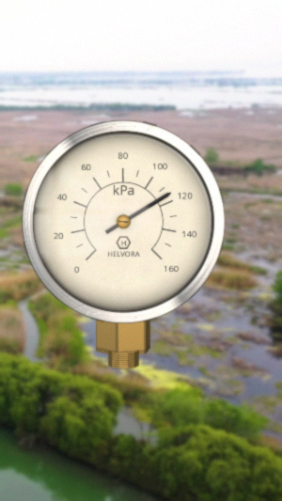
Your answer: 115 kPa
